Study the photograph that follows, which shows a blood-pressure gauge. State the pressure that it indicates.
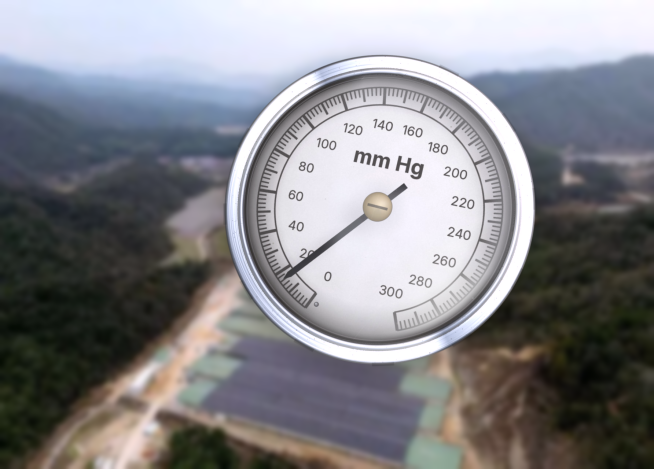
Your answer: 16 mmHg
